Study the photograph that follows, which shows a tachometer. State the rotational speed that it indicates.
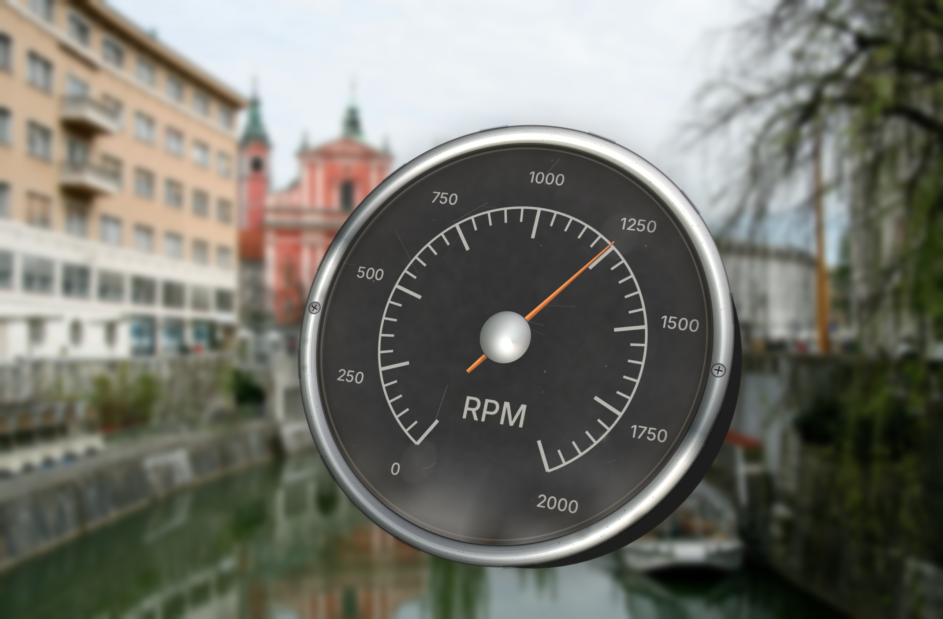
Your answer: 1250 rpm
